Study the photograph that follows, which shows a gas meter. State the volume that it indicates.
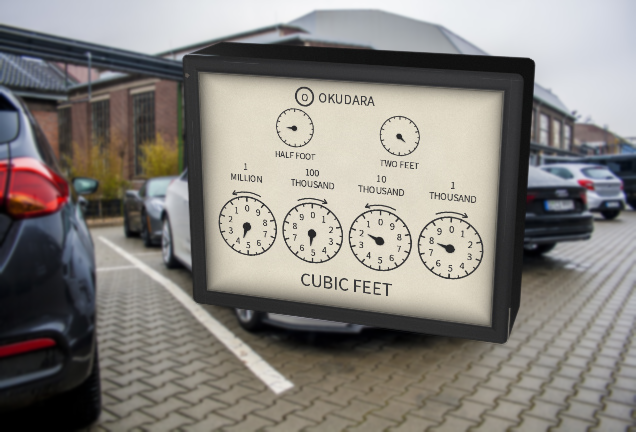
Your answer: 451800 ft³
